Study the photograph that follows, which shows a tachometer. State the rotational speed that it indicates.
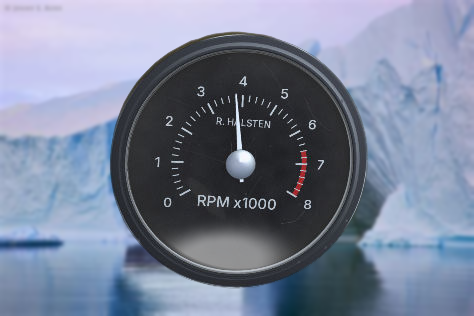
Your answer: 3800 rpm
